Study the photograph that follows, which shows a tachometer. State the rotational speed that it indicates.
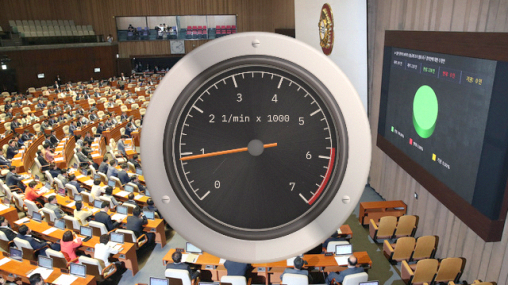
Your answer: 900 rpm
